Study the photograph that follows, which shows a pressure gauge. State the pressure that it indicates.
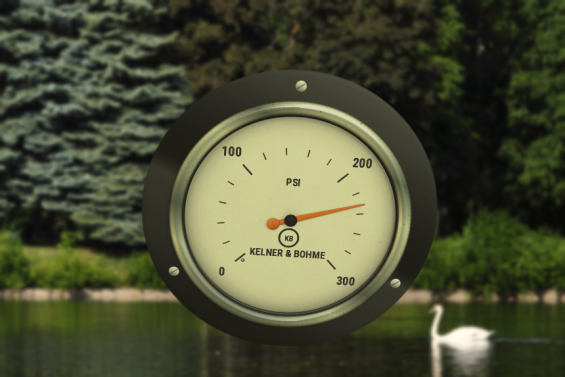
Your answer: 230 psi
